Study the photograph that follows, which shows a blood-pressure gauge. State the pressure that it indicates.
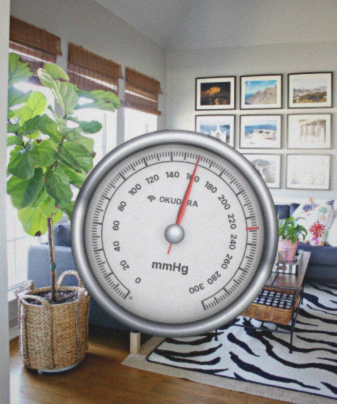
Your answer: 160 mmHg
